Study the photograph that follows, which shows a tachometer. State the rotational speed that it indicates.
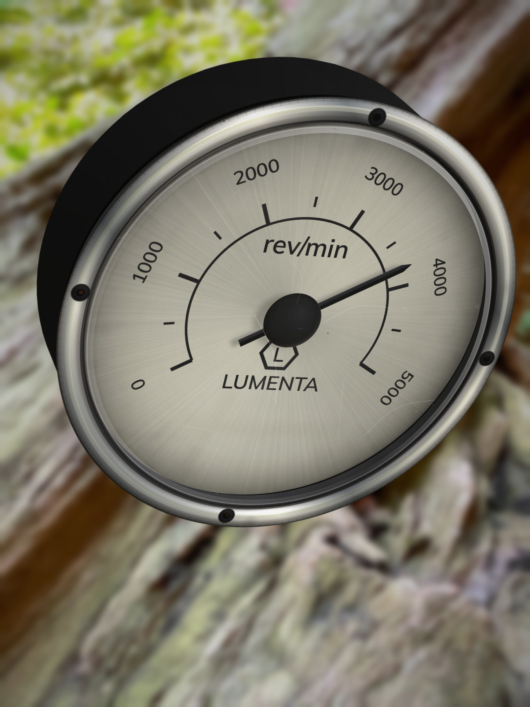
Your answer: 3750 rpm
